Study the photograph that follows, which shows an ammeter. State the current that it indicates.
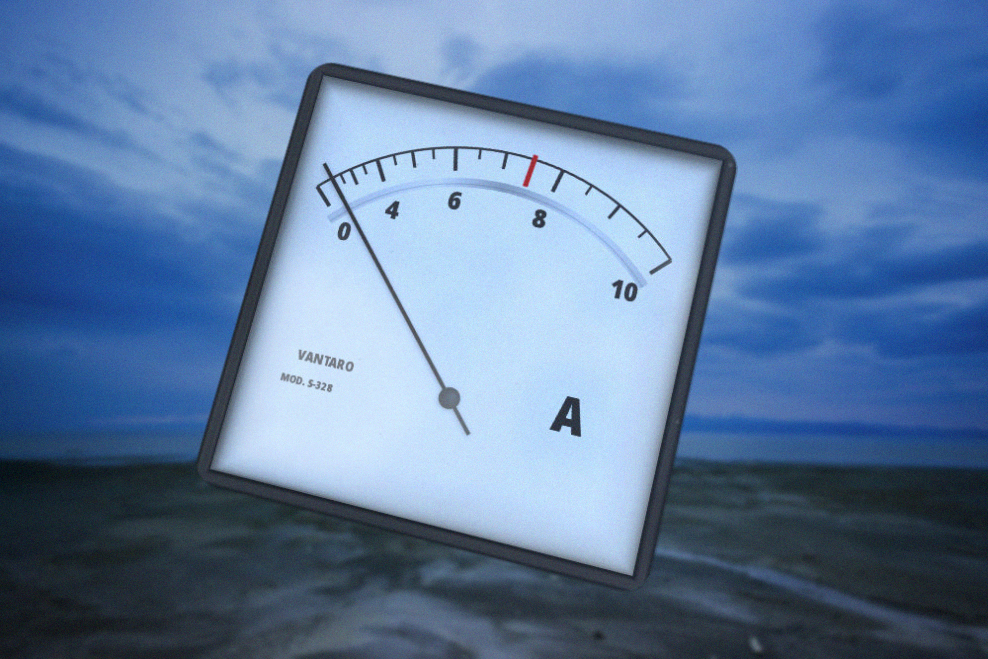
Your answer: 2 A
